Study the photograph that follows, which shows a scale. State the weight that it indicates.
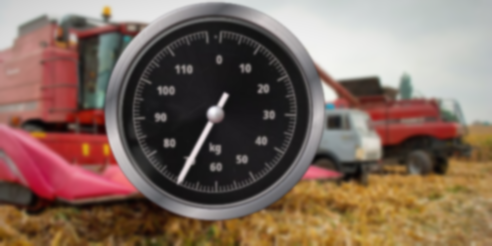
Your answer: 70 kg
